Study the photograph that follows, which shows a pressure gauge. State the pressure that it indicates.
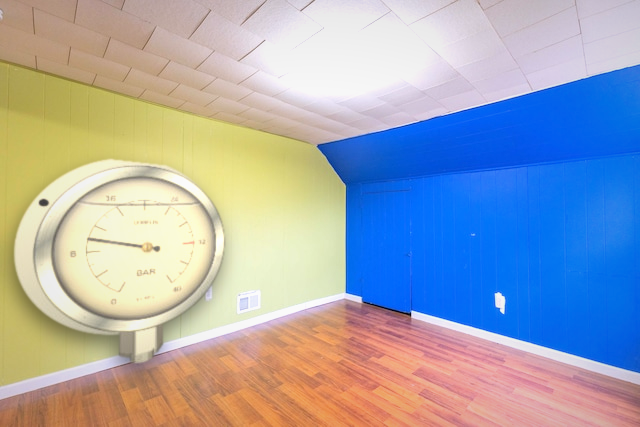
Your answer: 10 bar
